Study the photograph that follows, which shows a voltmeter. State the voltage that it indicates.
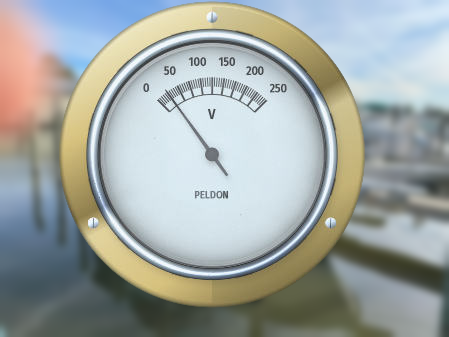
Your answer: 25 V
